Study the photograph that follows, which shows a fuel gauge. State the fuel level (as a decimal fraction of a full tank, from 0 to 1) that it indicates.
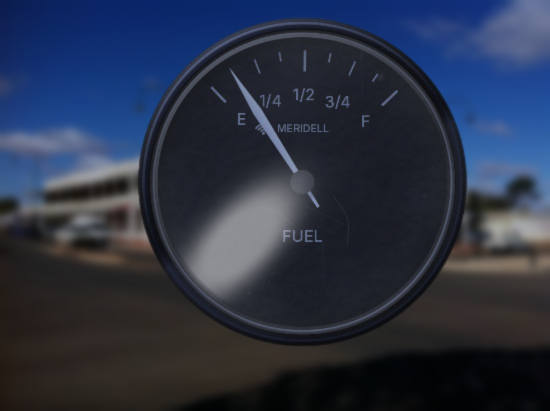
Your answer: 0.125
